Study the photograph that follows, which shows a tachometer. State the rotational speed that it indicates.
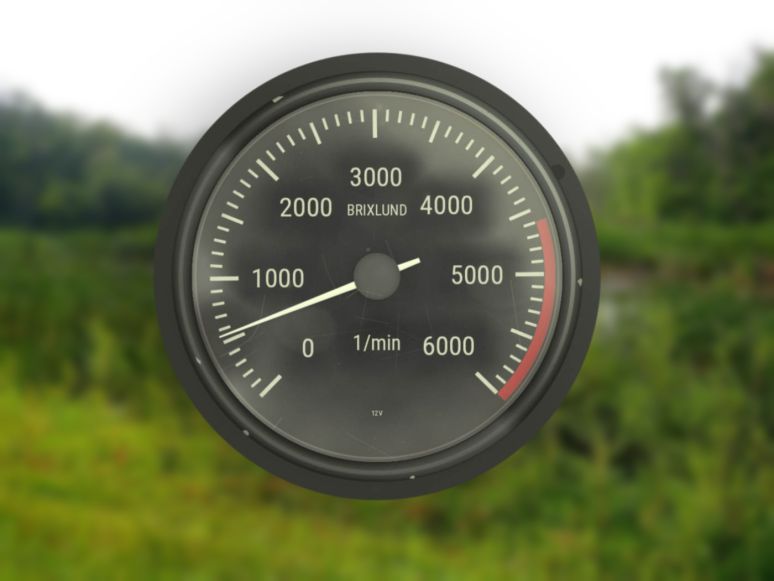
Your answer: 550 rpm
